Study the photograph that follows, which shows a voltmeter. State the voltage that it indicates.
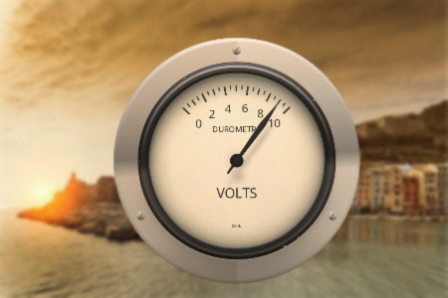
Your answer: 9 V
